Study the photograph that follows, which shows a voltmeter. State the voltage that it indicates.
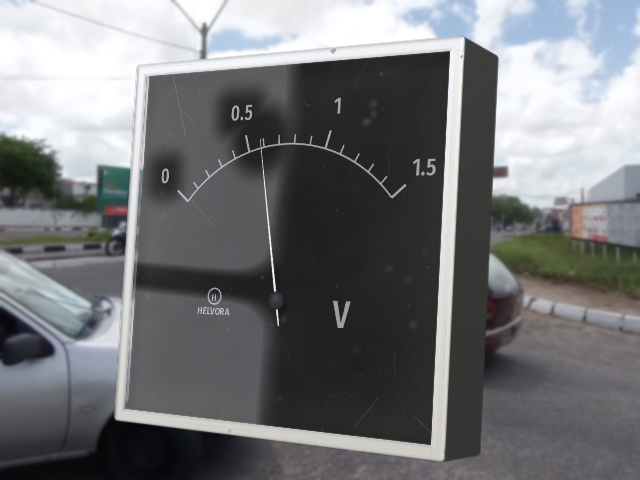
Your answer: 0.6 V
